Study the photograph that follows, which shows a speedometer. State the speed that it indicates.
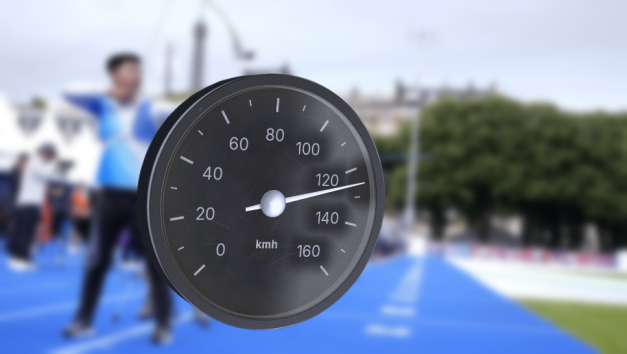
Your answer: 125 km/h
